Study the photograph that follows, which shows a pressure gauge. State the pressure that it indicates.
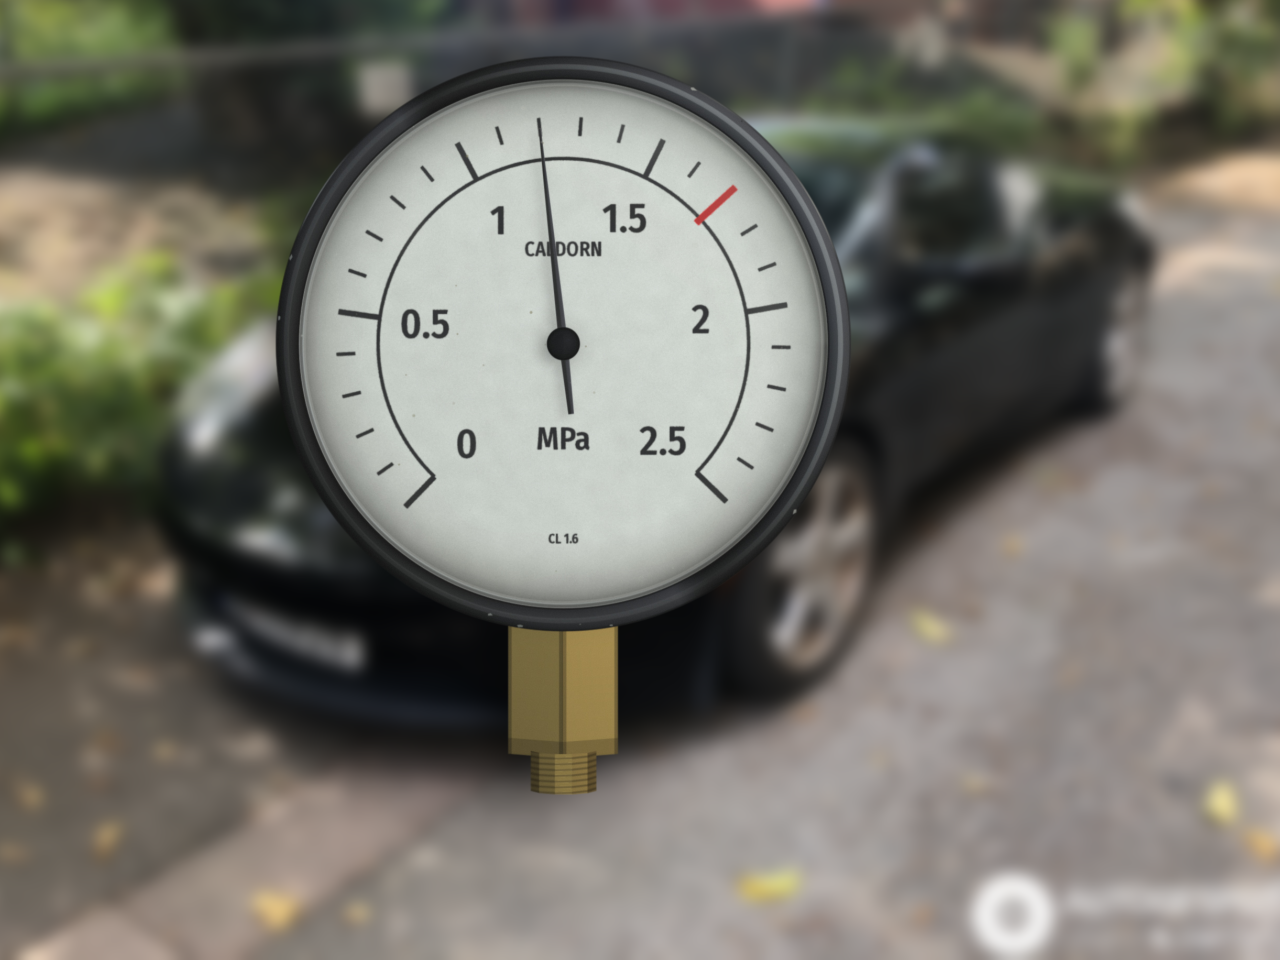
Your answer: 1.2 MPa
